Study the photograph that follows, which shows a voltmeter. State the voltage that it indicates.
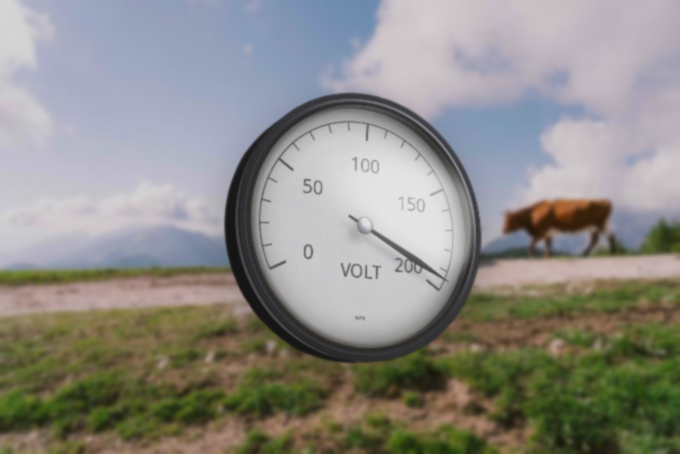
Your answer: 195 V
